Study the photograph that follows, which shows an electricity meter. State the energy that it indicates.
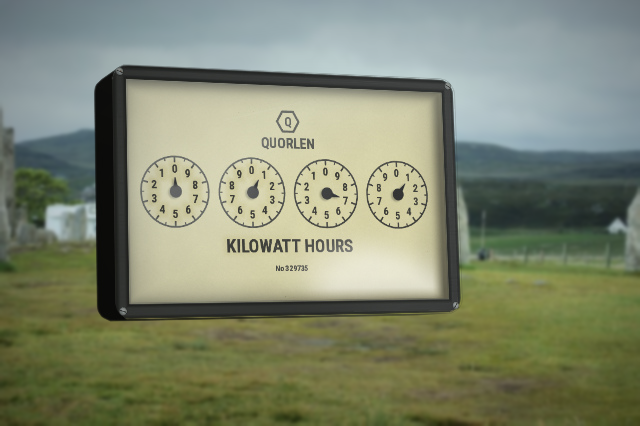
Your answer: 71 kWh
